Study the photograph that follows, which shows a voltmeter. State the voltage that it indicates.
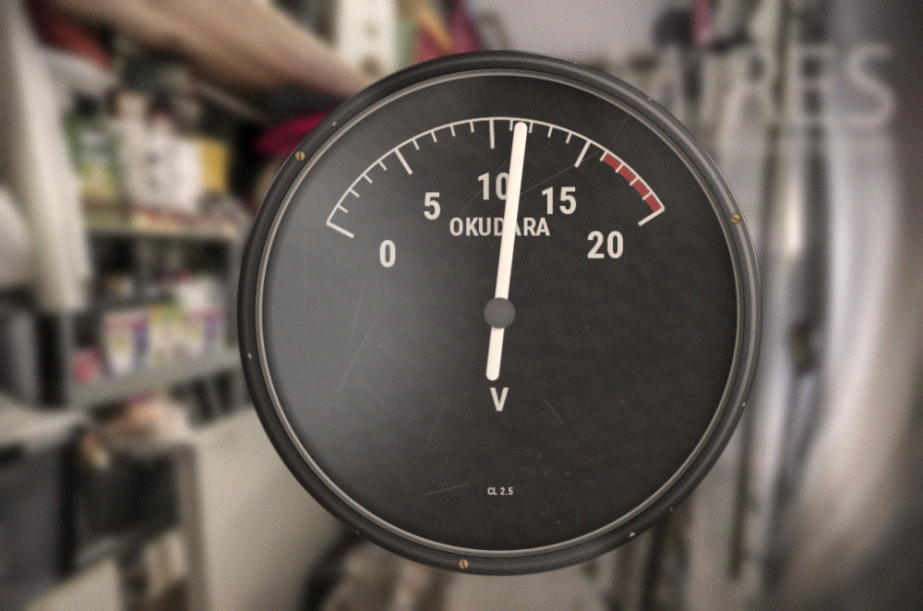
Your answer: 11.5 V
